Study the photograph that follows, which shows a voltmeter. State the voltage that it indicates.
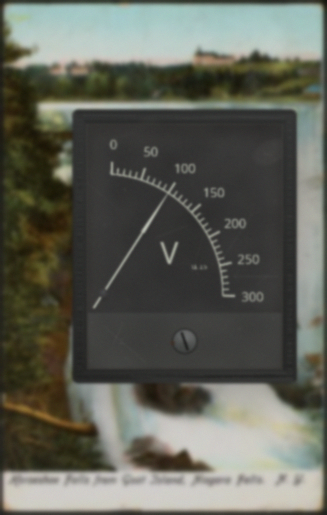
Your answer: 100 V
